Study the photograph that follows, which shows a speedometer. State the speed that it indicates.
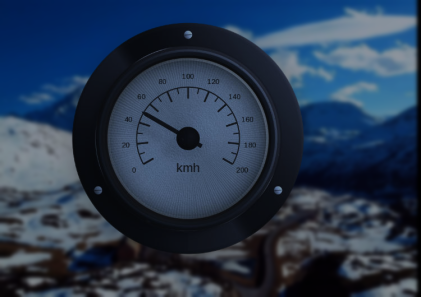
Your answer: 50 km/h
